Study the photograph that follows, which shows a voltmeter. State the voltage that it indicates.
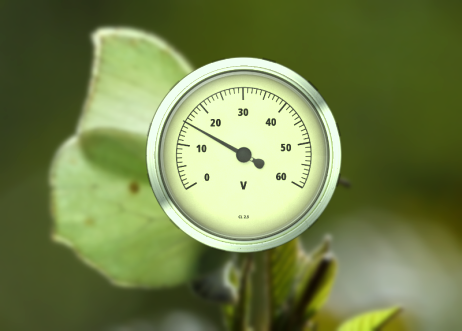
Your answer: 15 V
